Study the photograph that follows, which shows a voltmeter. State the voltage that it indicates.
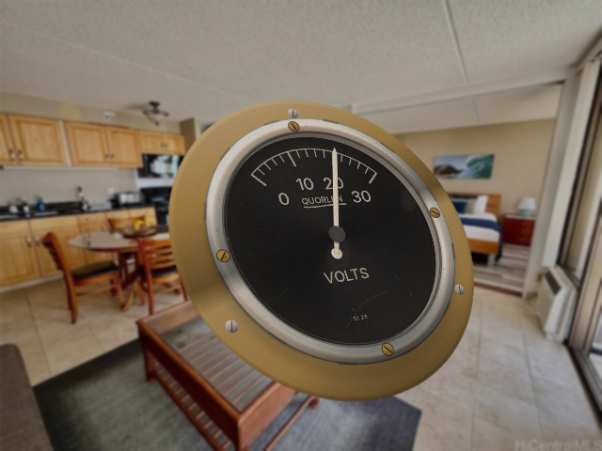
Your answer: 20 V
